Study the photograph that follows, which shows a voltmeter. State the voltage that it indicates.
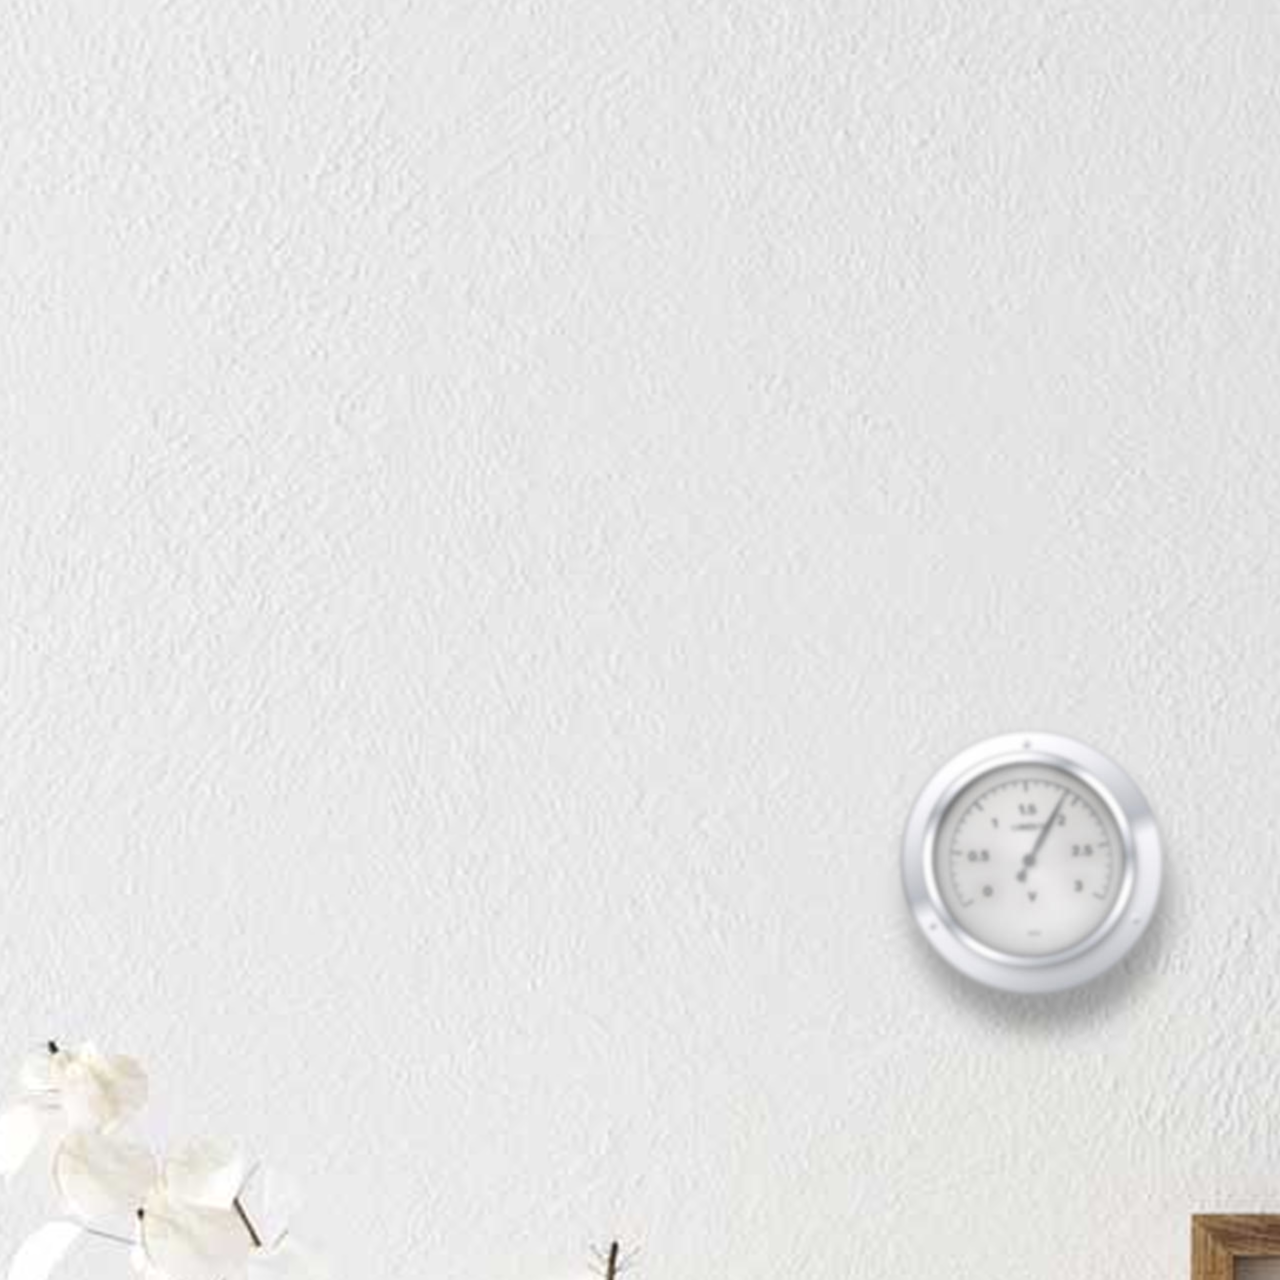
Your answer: 1.9 V
